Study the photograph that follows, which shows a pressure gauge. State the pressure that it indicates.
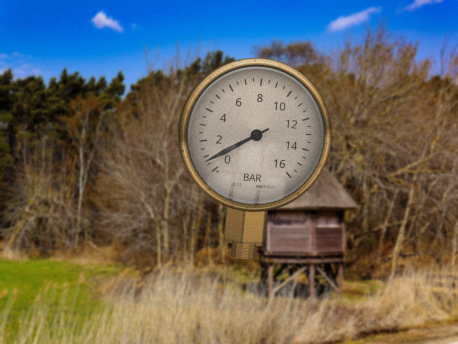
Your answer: 0.75 bar
